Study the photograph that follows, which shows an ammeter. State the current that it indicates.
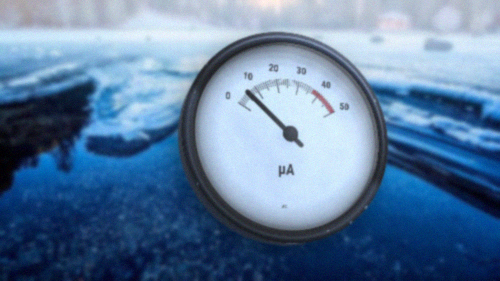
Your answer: 5 µA
